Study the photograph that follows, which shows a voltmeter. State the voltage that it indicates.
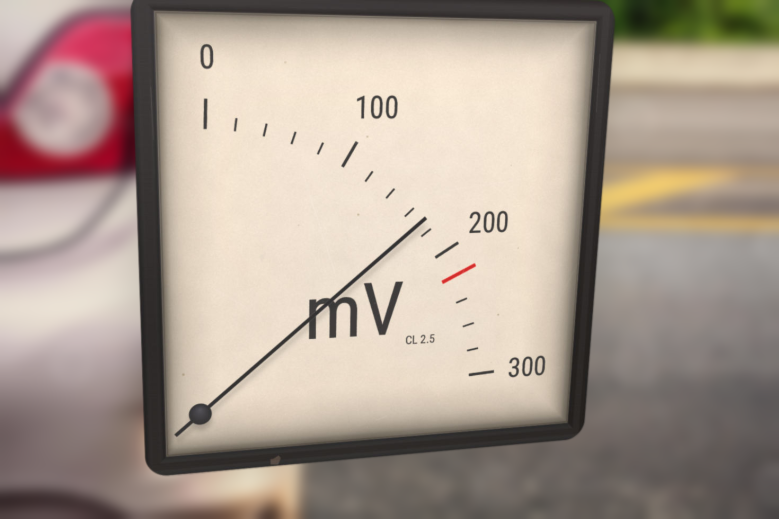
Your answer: 170 mV
